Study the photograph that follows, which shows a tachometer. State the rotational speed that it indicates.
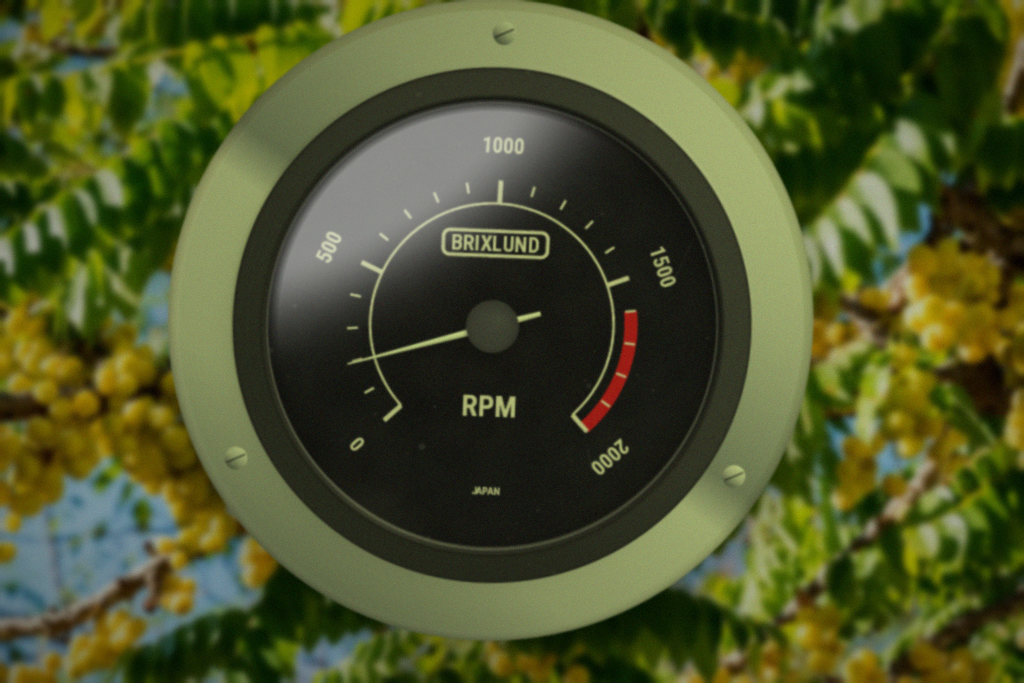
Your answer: 200 rpm
